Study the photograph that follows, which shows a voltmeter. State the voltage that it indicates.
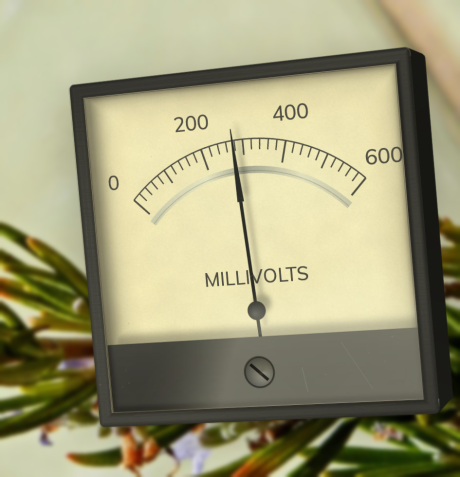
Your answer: 280 mV
